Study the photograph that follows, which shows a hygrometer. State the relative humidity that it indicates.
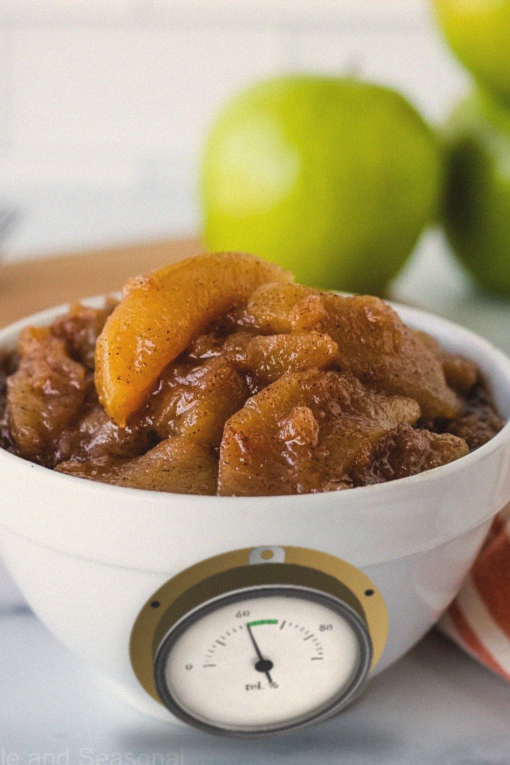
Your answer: 40 %
